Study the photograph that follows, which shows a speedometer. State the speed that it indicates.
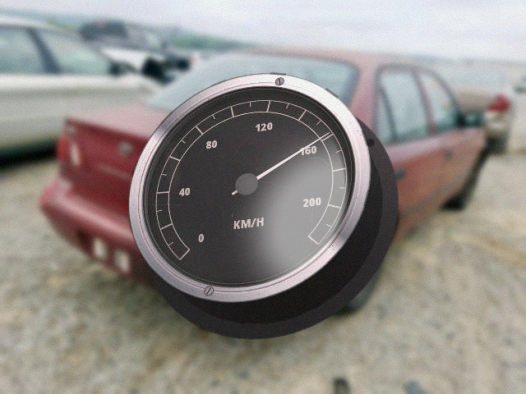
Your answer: 160 km/h
